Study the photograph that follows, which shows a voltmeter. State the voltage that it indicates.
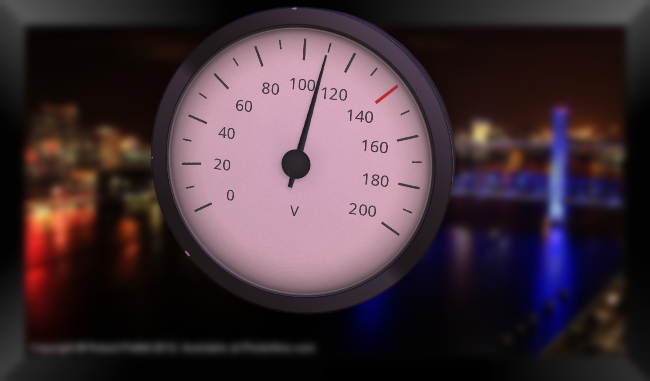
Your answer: 110 V
